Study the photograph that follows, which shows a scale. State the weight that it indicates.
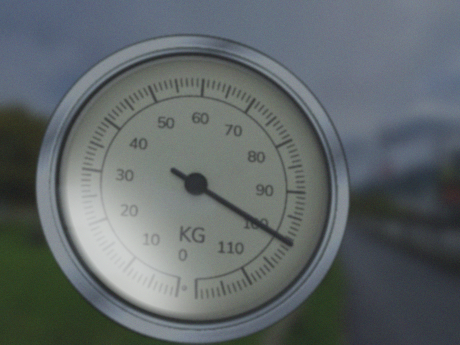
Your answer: 100 kg
